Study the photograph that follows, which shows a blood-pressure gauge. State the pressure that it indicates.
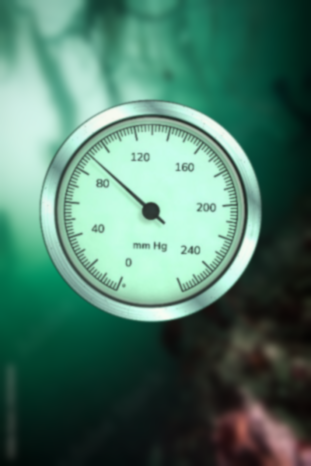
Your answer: 90 mmHg
